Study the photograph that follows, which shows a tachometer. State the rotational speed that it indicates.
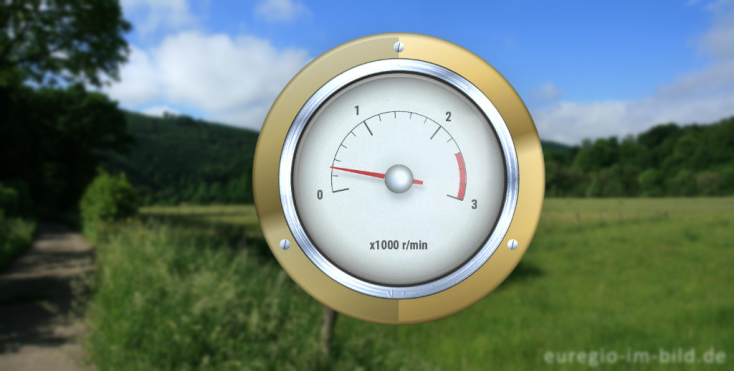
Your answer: 300 rpm
